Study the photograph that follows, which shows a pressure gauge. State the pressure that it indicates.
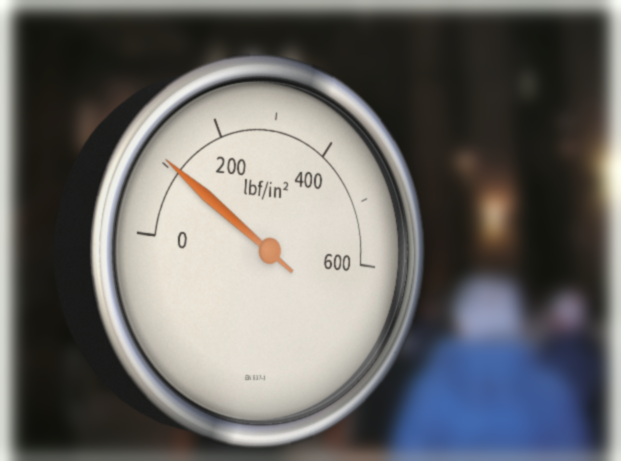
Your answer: 100 psi
